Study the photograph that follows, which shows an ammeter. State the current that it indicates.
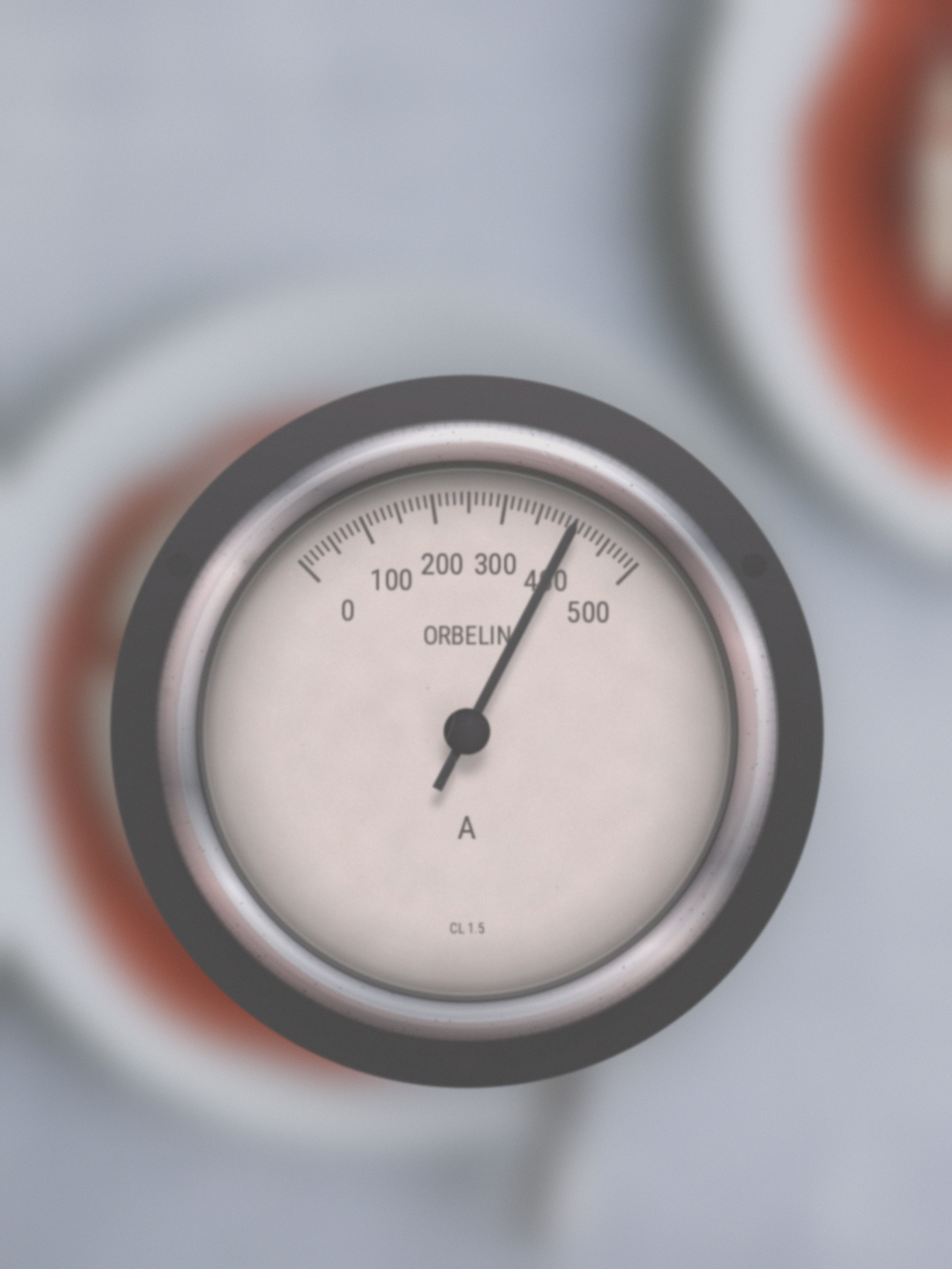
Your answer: 400 A
